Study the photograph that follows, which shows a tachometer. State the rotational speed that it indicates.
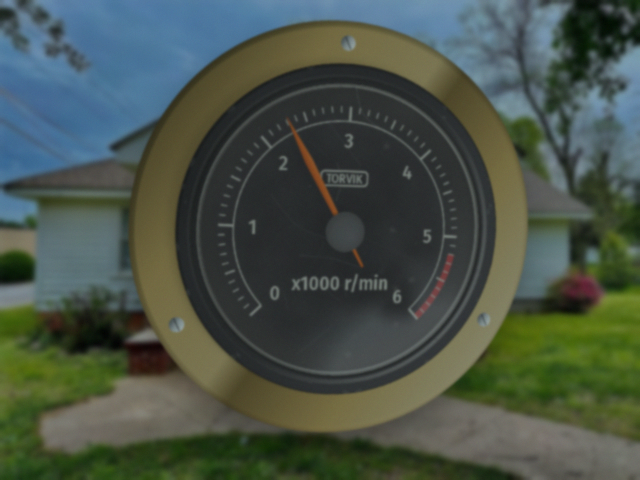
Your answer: 2300 rpm
